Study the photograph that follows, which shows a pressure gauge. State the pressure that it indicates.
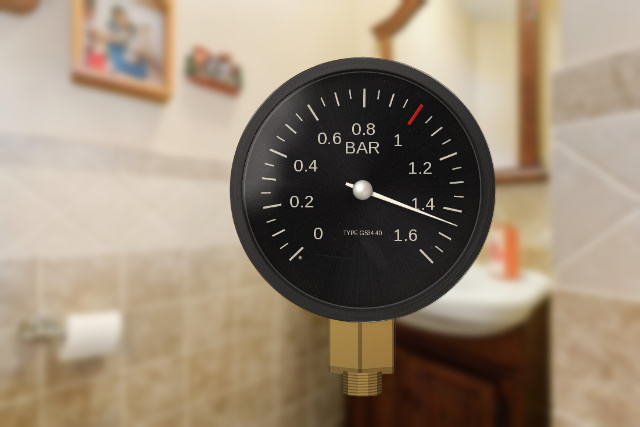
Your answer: 1.45 bar
